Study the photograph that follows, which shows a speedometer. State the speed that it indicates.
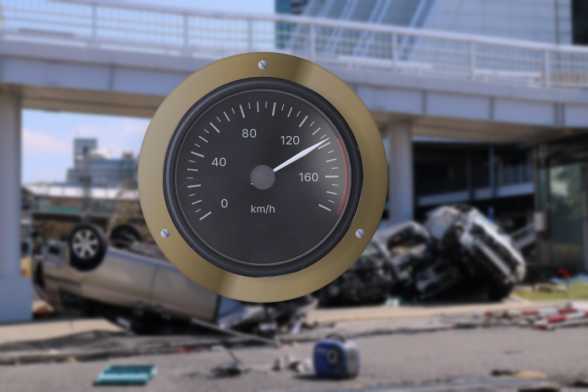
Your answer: 137.5 km/h
